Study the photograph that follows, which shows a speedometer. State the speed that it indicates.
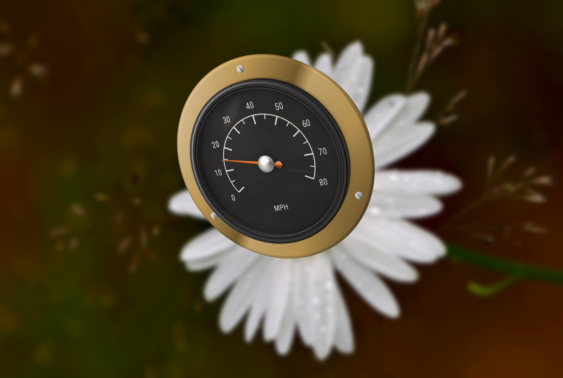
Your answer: 15 mph
